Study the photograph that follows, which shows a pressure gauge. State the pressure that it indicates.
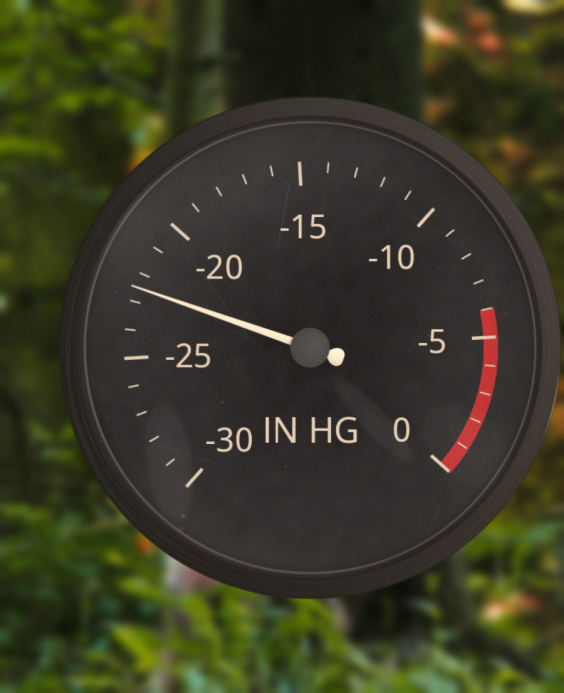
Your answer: -22.5 inHg
